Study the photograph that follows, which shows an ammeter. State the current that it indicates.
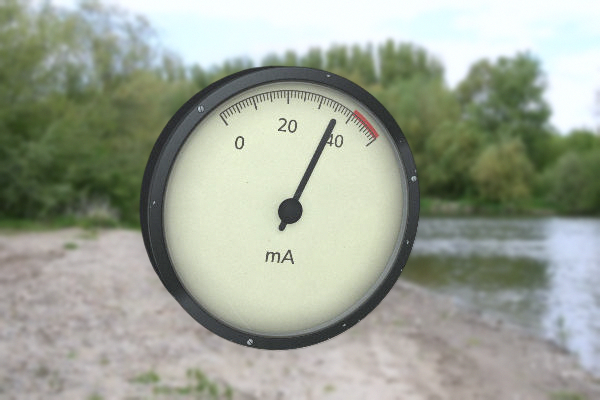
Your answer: 35 mA
